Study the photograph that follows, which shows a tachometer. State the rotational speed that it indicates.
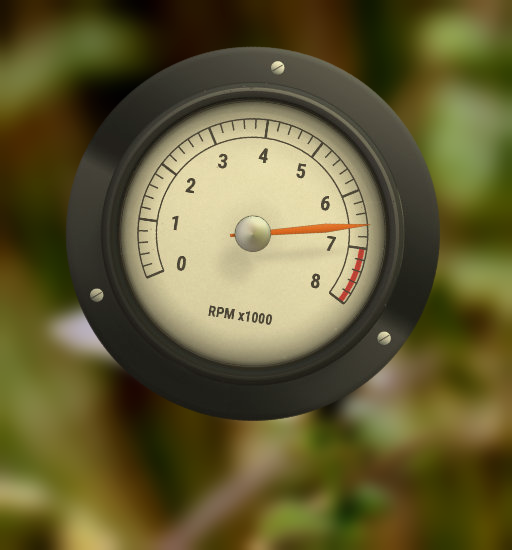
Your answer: 6600 rpm
